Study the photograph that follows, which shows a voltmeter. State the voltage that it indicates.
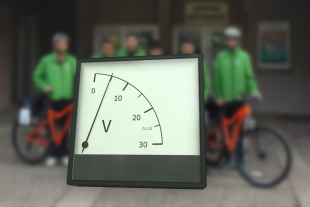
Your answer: 5 V
